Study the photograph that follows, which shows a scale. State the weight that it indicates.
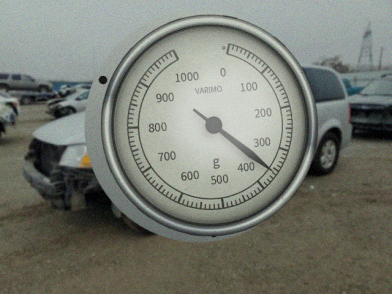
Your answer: 360 g
